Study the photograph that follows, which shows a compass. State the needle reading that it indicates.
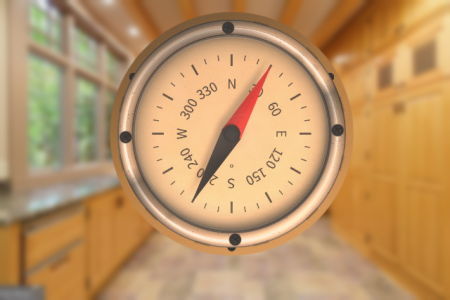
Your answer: 30 °
